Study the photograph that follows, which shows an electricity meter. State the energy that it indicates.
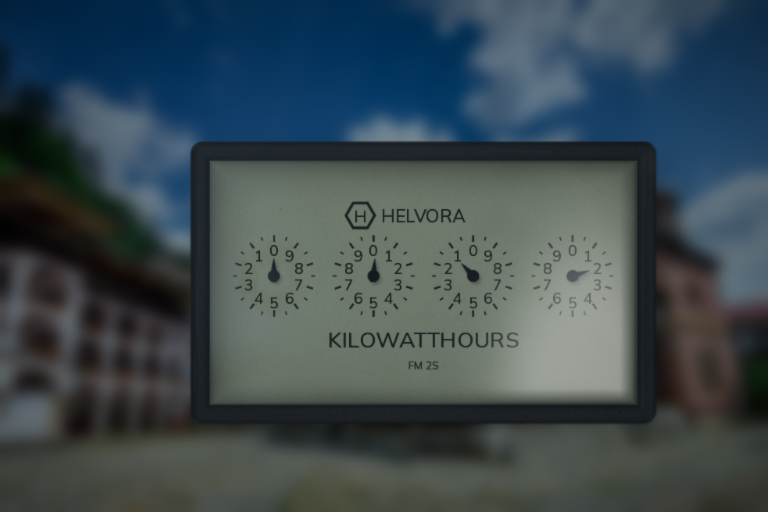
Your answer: 12 kWh
